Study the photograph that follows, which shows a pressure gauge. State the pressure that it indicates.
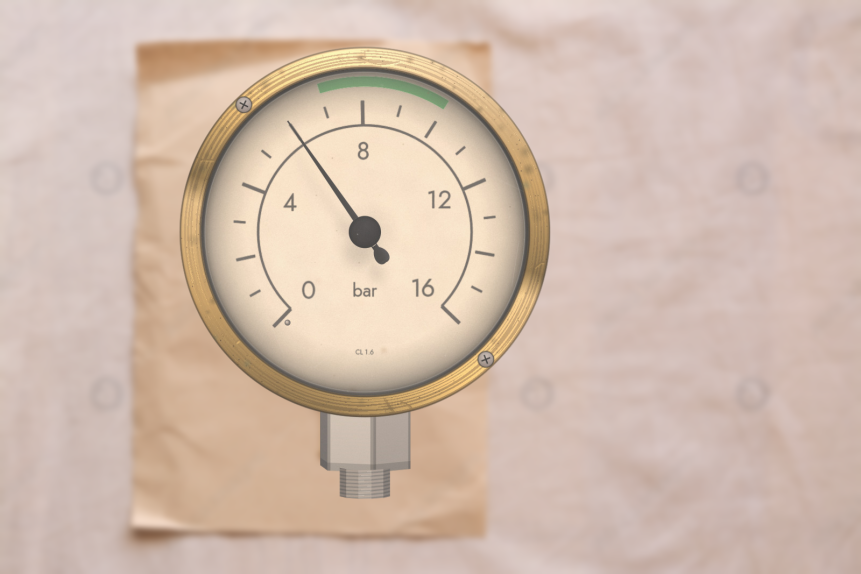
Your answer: 6 bar
